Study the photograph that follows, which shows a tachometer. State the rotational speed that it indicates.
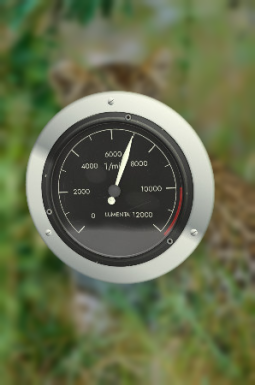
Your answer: 7000 rpm
